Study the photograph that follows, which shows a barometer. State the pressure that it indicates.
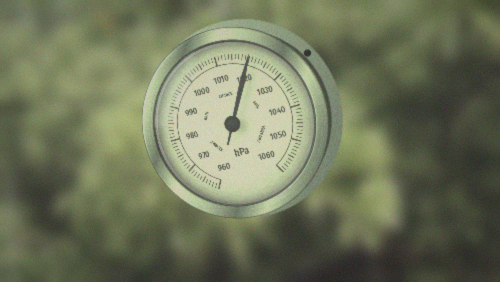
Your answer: 1020 hPa
